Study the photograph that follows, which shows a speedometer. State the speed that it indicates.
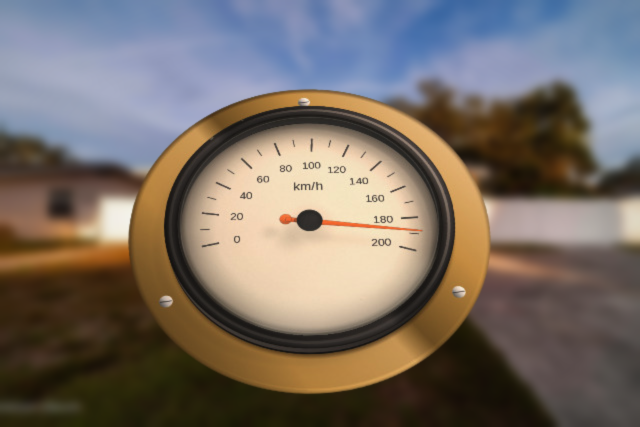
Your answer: 190 km/h
